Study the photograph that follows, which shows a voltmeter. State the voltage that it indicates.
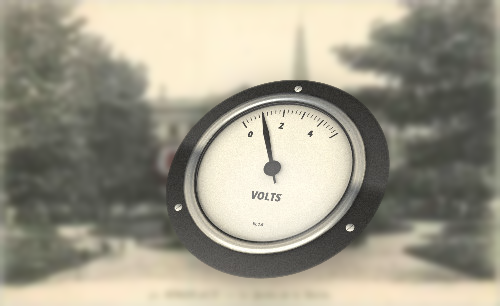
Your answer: 1 V
